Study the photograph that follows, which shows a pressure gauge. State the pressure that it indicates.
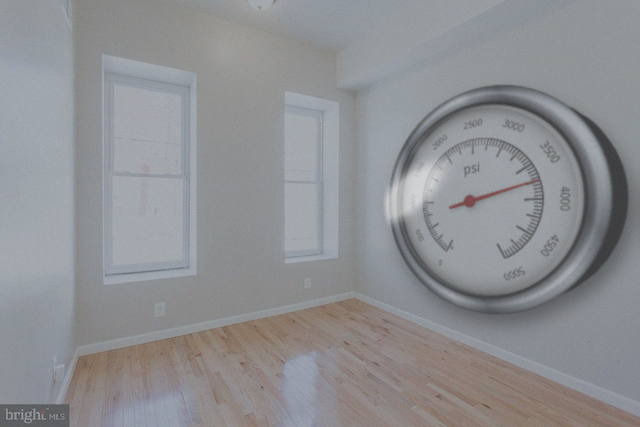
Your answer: 3750 psi
